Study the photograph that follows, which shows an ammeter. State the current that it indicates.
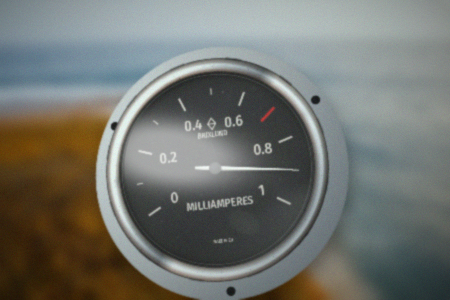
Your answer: 0.9 mA
